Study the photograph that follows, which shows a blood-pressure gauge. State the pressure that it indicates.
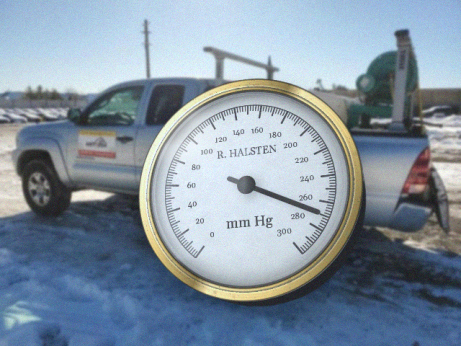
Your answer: 270 mmHg
